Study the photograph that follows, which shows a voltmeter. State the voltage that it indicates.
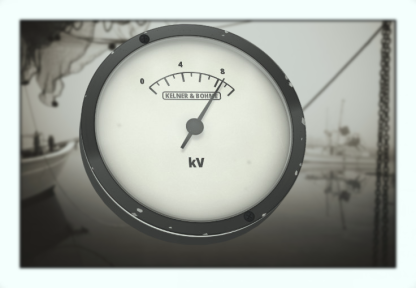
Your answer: 8.5 kV
